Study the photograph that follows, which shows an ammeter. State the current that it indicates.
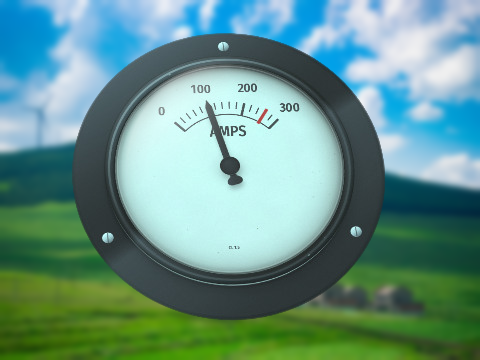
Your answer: 100 A
